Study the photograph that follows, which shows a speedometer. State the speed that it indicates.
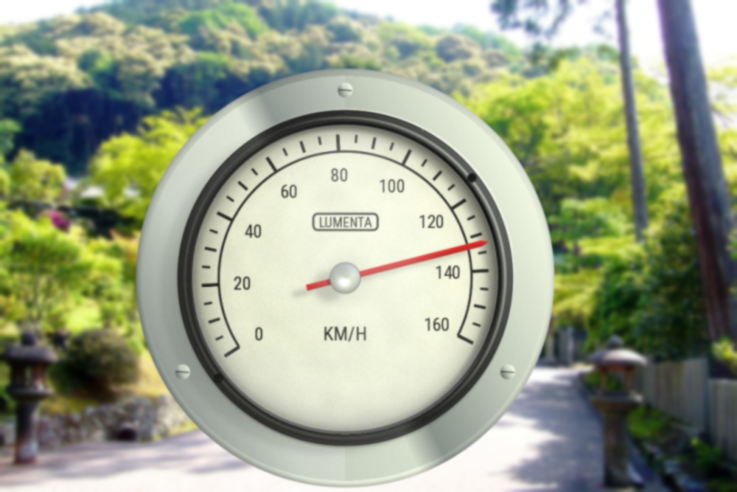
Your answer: 132.5 km/h
